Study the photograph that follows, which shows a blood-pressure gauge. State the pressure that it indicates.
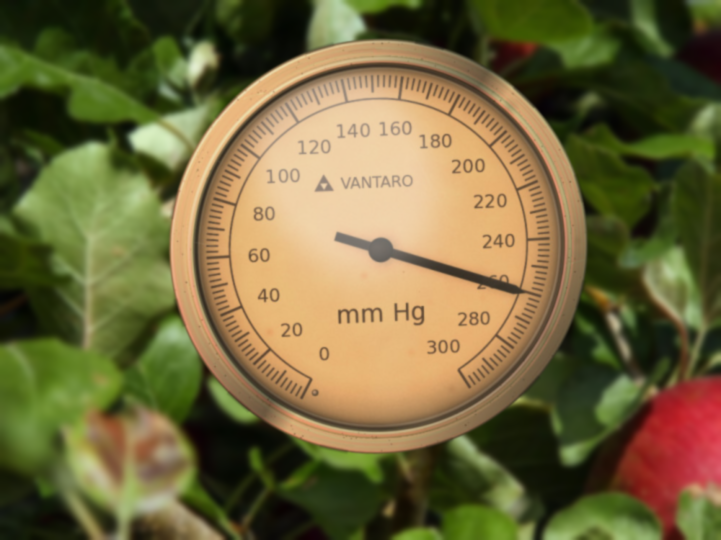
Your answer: 260 mmHg
